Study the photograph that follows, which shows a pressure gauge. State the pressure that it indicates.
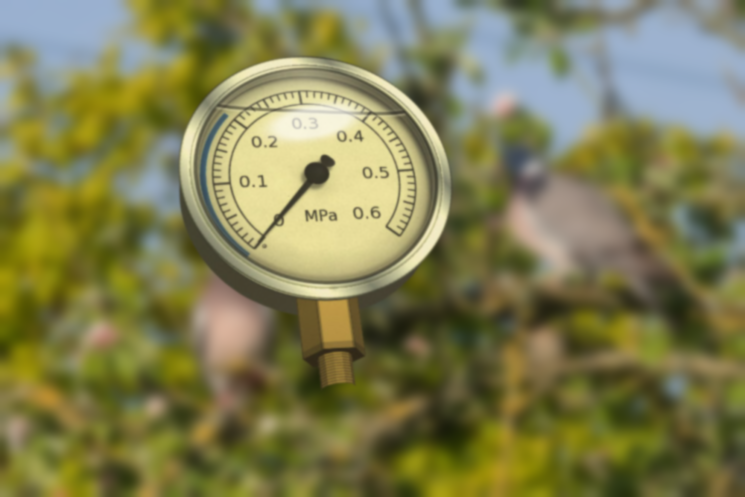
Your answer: 0 MPa
